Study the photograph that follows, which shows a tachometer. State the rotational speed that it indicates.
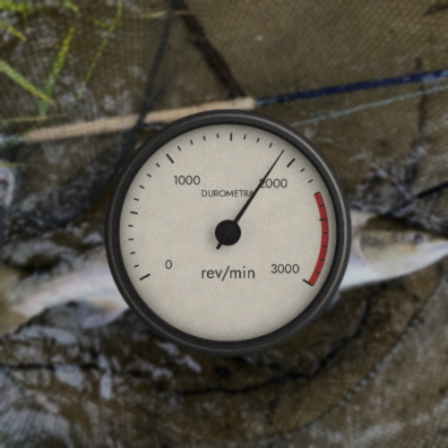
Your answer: 1900 rpm
